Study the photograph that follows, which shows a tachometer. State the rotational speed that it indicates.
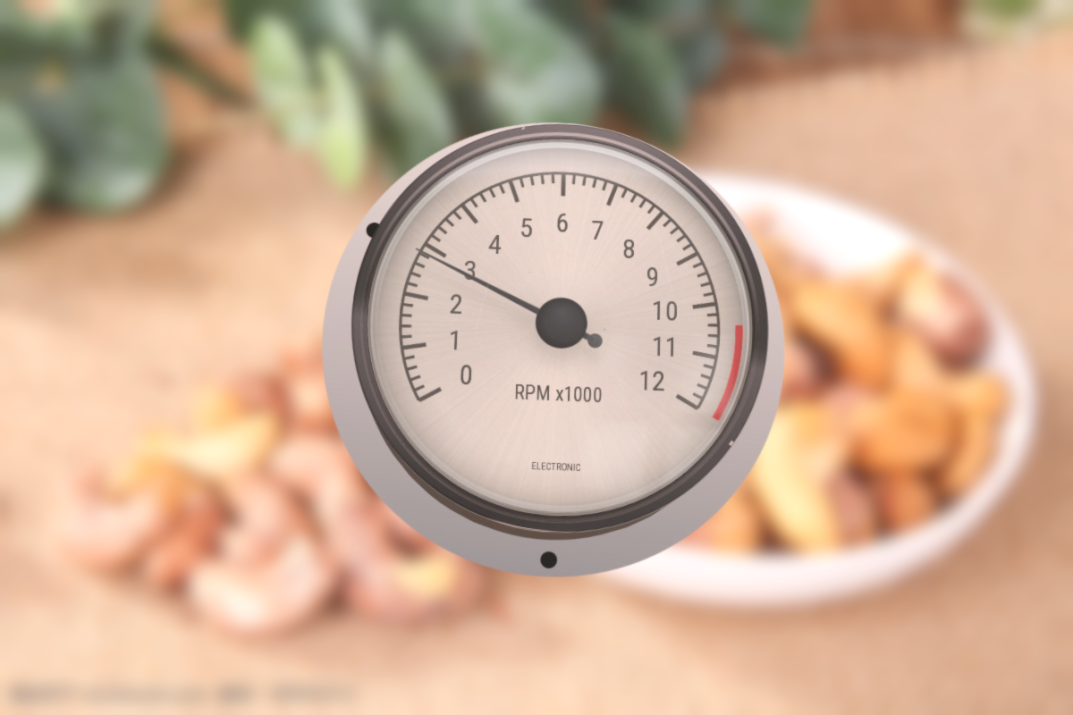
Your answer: 2800 rpm
